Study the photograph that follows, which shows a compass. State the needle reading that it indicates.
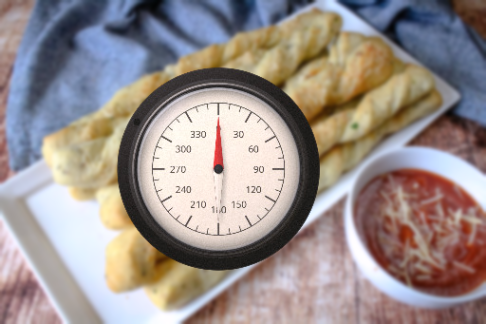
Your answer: 0 °
